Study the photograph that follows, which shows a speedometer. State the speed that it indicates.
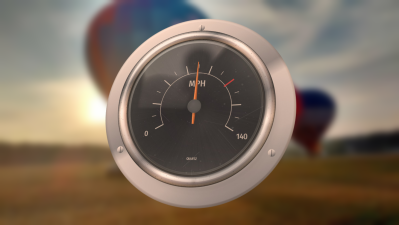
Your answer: 70 mph
